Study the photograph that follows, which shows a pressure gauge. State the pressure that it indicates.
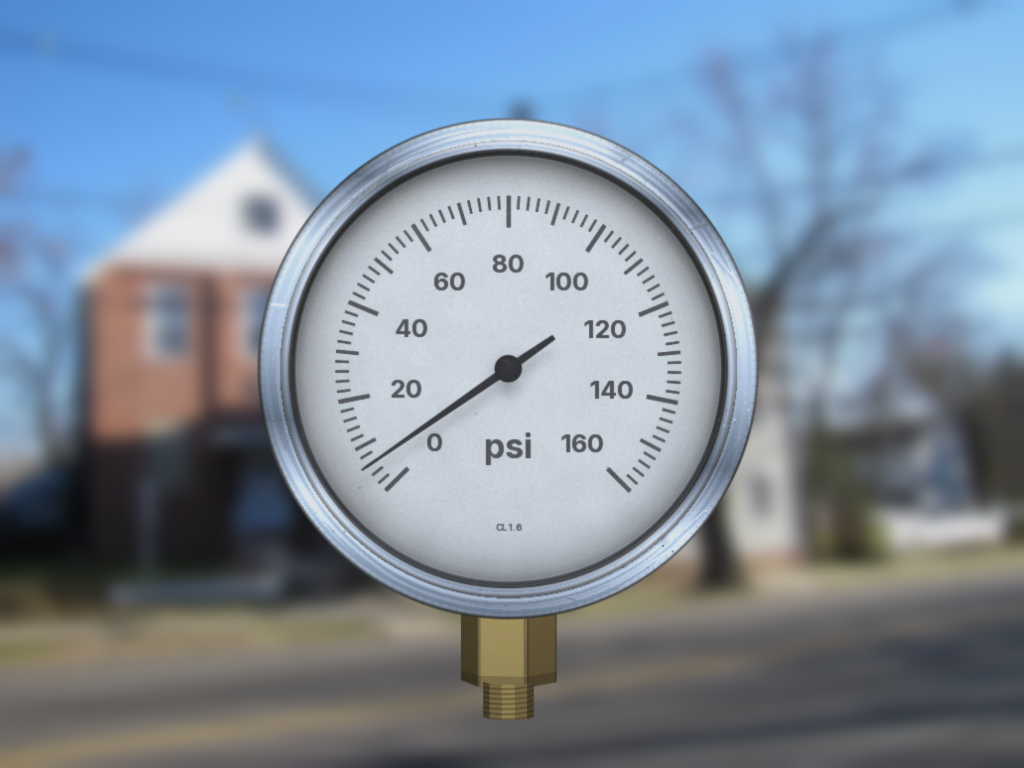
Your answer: 6 psi
